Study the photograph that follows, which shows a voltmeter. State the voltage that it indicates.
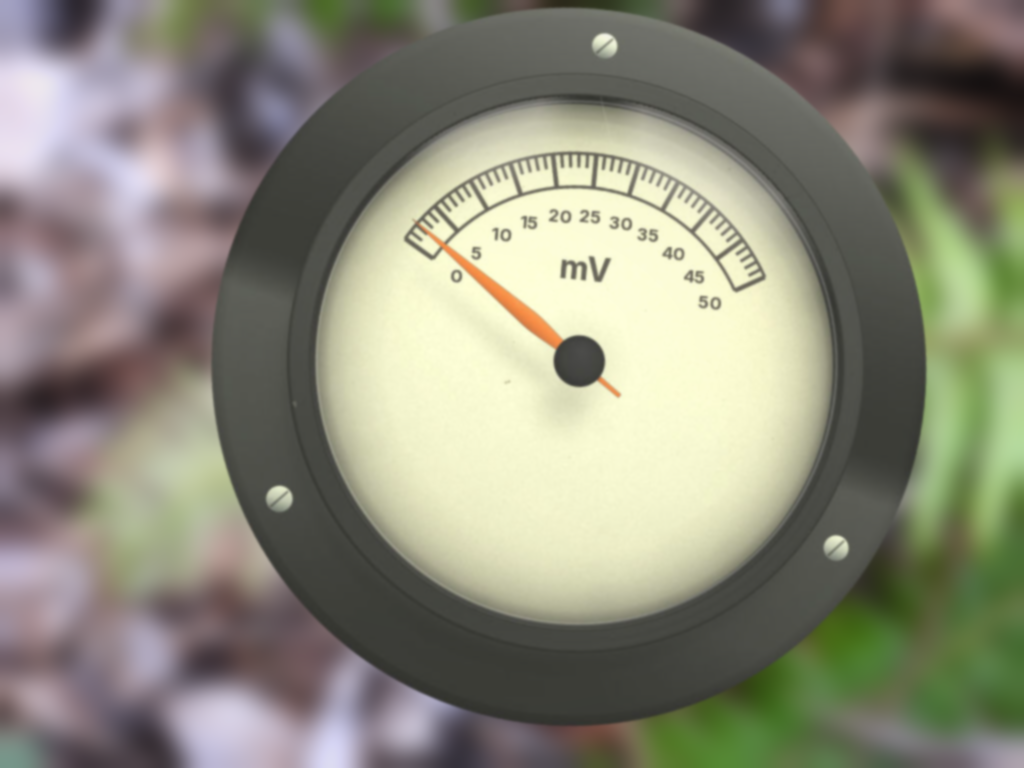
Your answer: 2 mV
